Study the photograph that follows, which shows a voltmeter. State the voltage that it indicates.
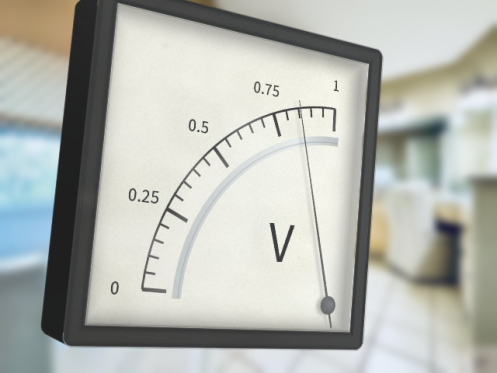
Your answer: 0.85 V
